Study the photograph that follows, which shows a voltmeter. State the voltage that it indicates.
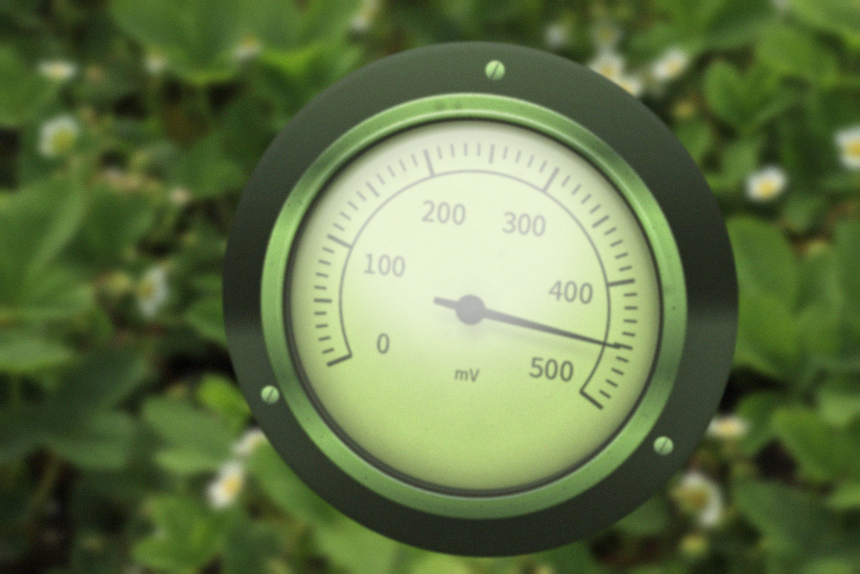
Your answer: 450 mV
